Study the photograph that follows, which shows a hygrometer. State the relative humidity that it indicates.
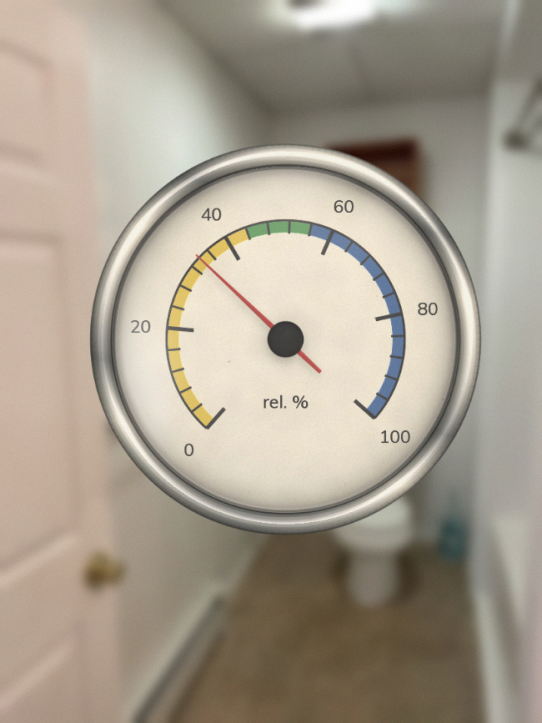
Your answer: 34 %
